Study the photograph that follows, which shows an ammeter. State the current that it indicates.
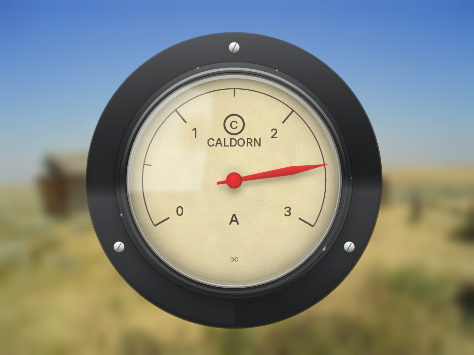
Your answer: 2.5 A
